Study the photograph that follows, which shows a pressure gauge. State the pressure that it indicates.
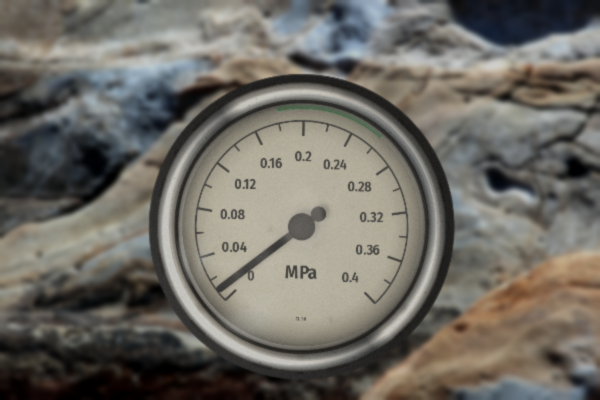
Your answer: 0.01 MPa
